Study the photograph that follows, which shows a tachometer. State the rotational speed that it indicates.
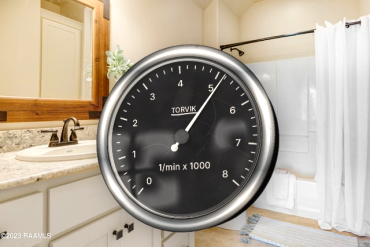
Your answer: 5200 rpm
